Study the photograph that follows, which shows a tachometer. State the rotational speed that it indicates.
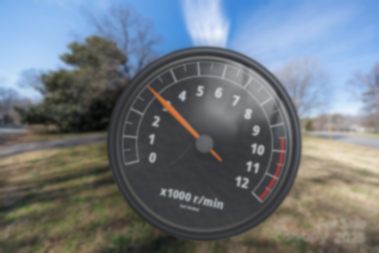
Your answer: 3000 rpm
